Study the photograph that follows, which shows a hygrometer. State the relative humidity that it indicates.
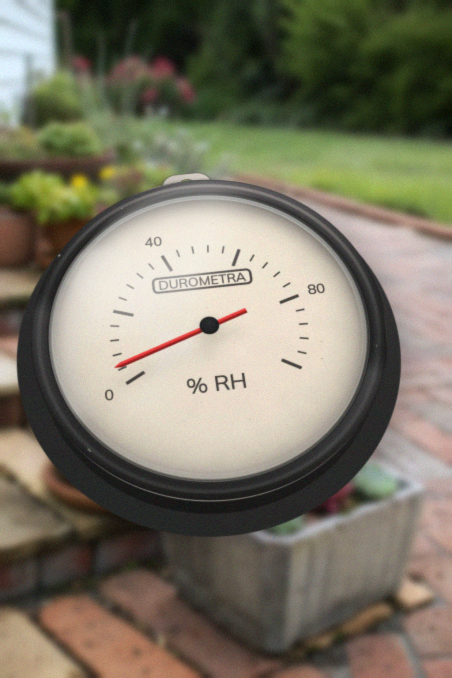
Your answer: 4 %
